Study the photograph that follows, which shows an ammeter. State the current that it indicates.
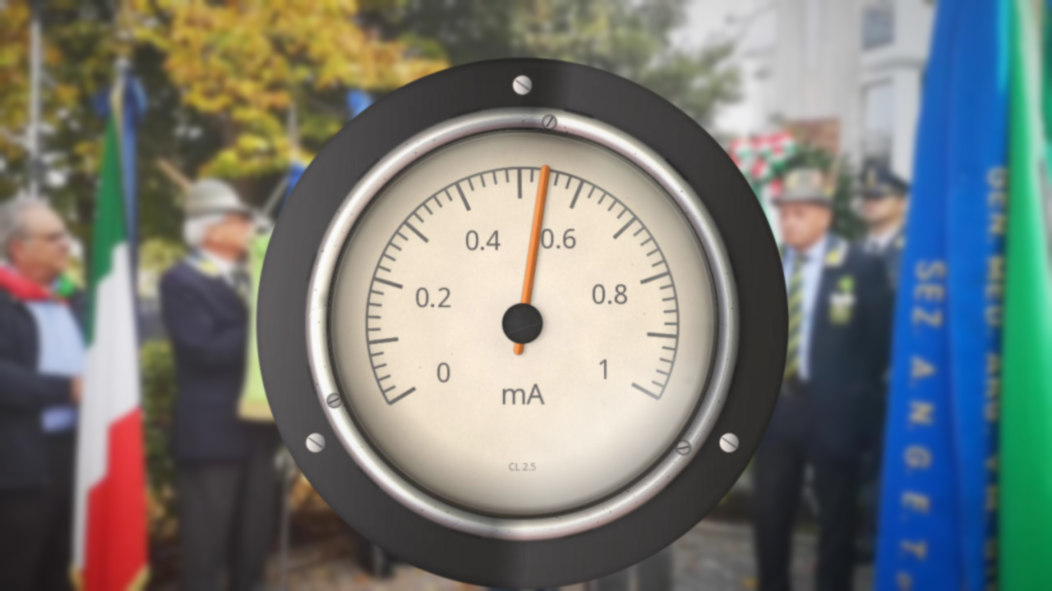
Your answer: 0.54 mA
